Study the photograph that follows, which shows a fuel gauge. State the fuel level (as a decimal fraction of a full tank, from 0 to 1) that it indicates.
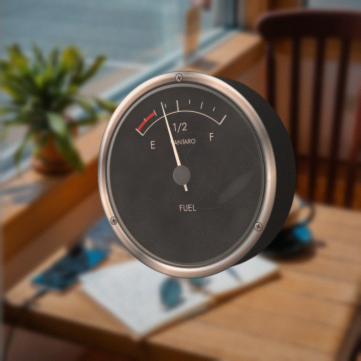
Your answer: 0.375
